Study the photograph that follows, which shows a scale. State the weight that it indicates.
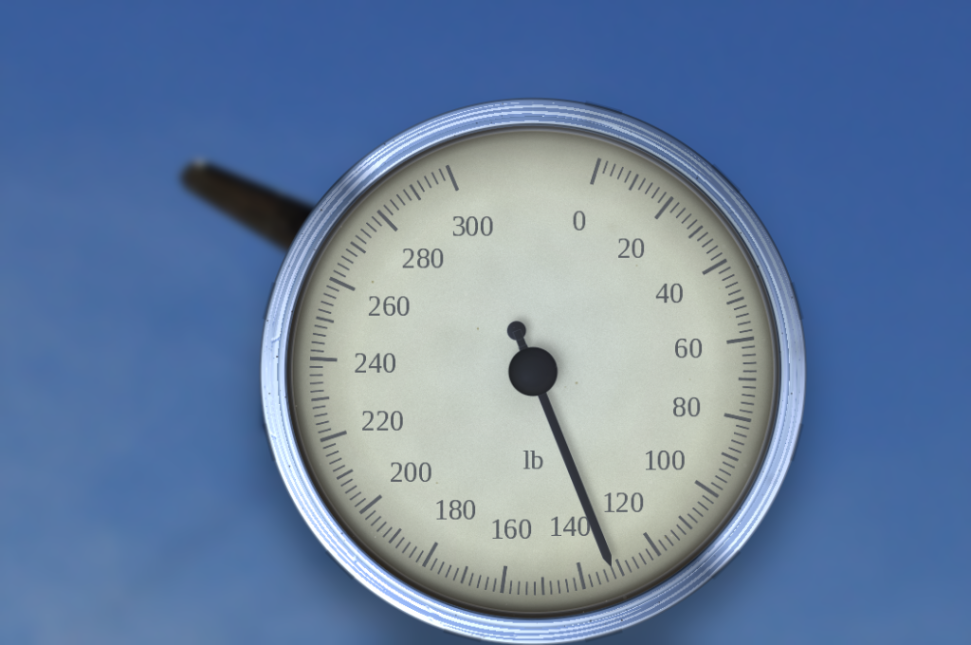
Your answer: 132 lb
